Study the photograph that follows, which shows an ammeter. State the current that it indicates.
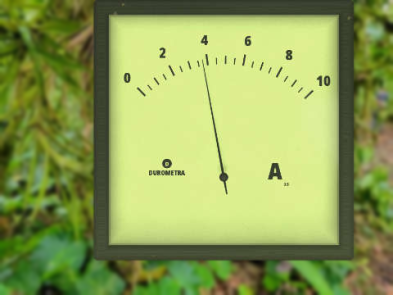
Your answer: 3.75 A
